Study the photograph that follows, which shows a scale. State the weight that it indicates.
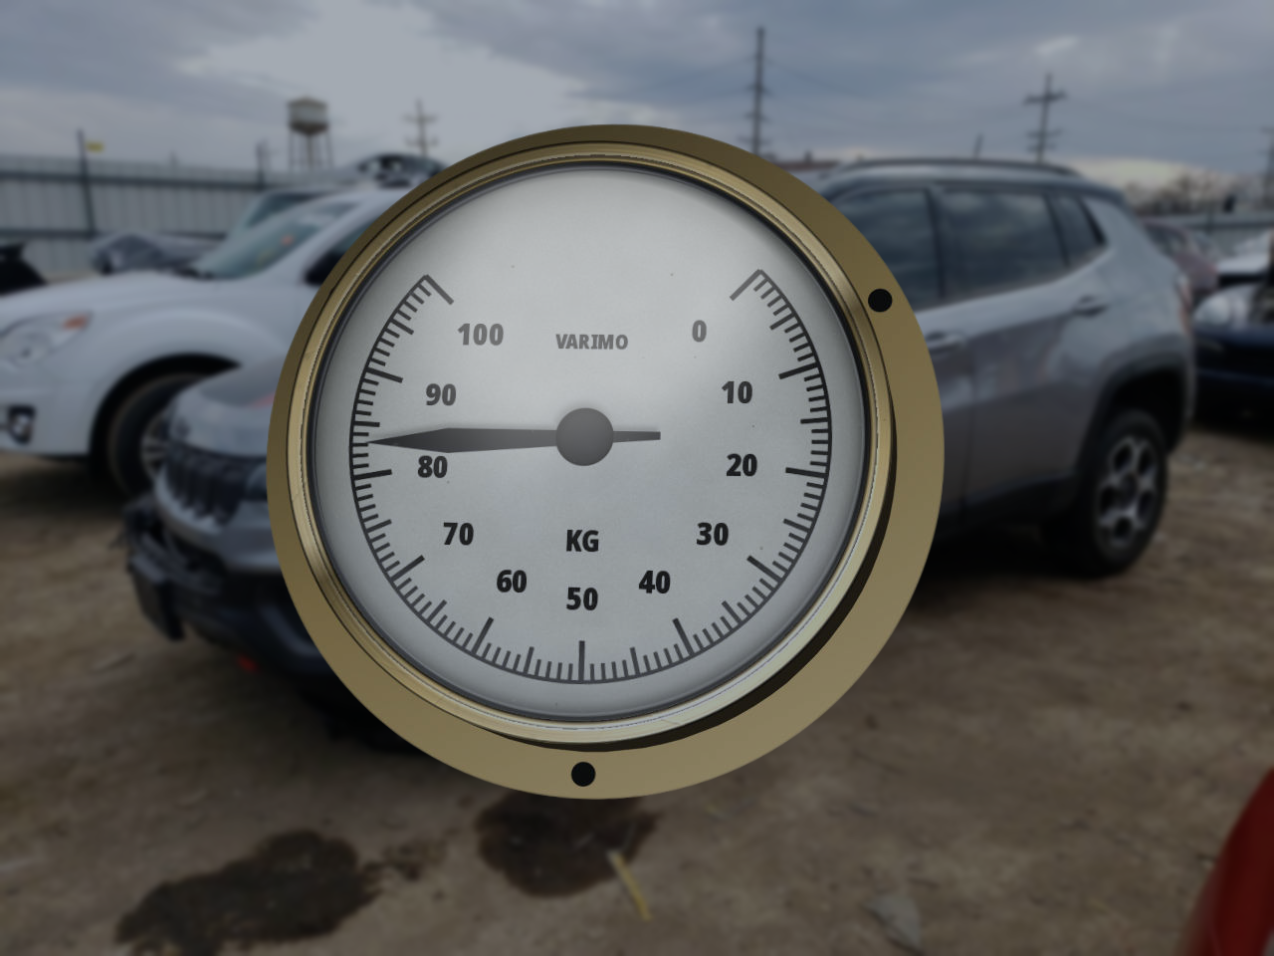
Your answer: 83 kg
